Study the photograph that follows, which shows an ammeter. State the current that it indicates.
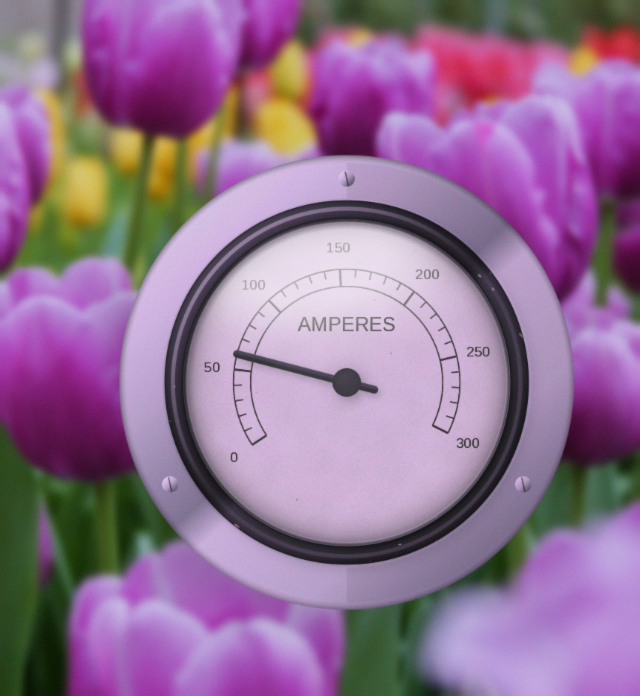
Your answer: 60 A
